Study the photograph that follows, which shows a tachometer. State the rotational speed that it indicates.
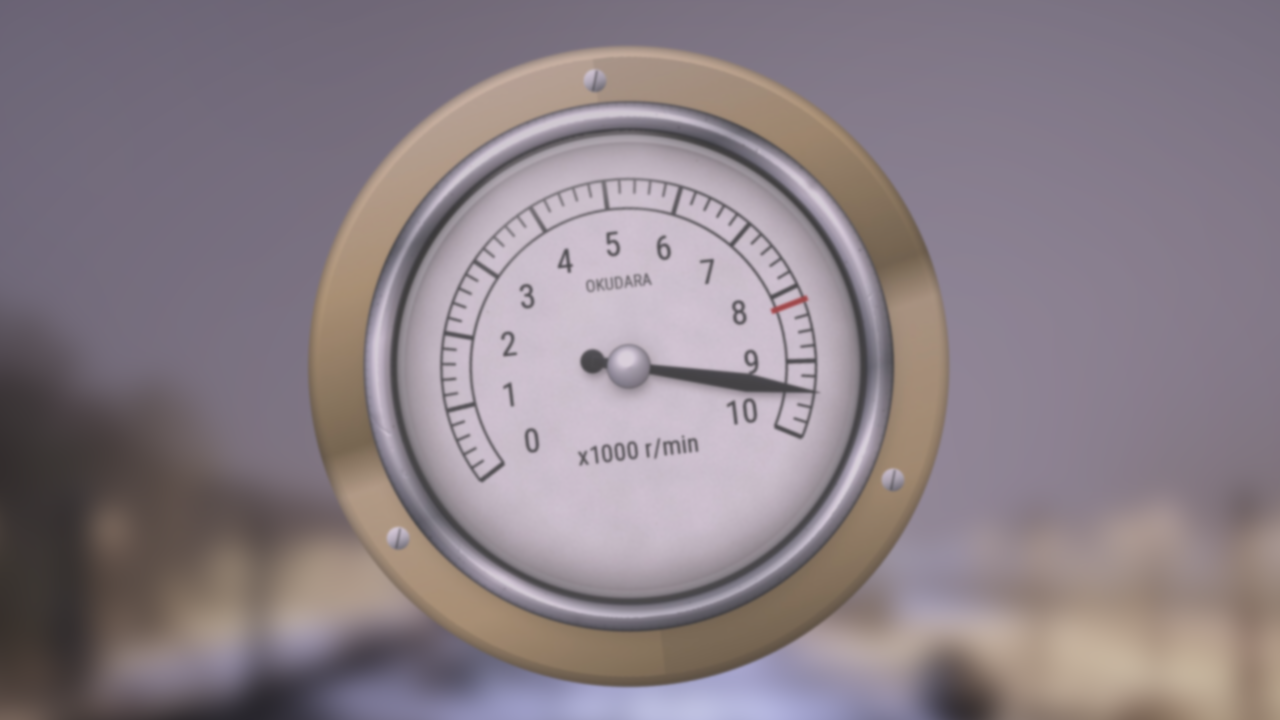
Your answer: 9400 rpm
